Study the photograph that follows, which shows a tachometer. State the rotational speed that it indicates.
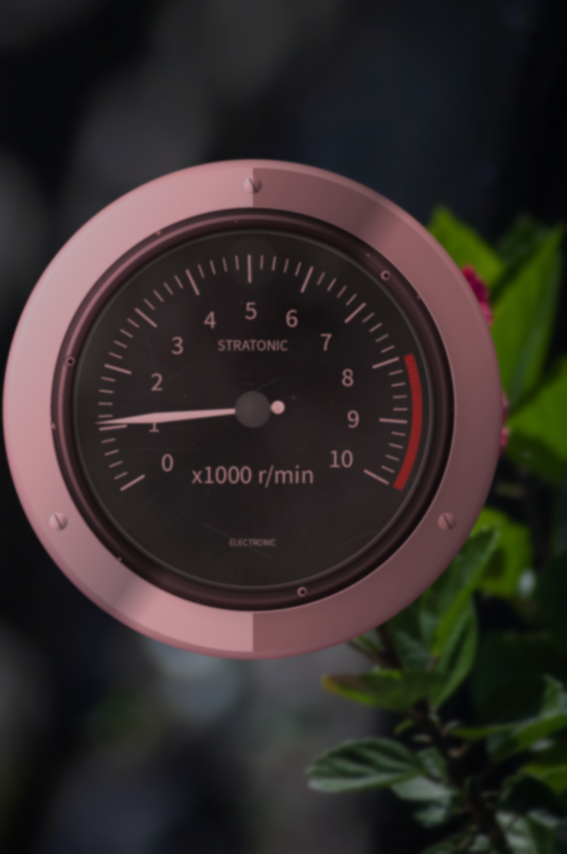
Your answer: 1100 rpm
